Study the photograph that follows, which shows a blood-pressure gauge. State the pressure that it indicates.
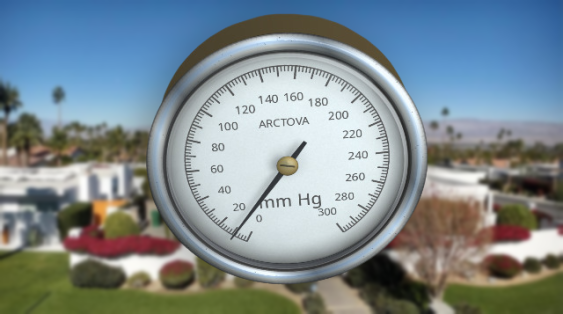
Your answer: 10 mmHg
